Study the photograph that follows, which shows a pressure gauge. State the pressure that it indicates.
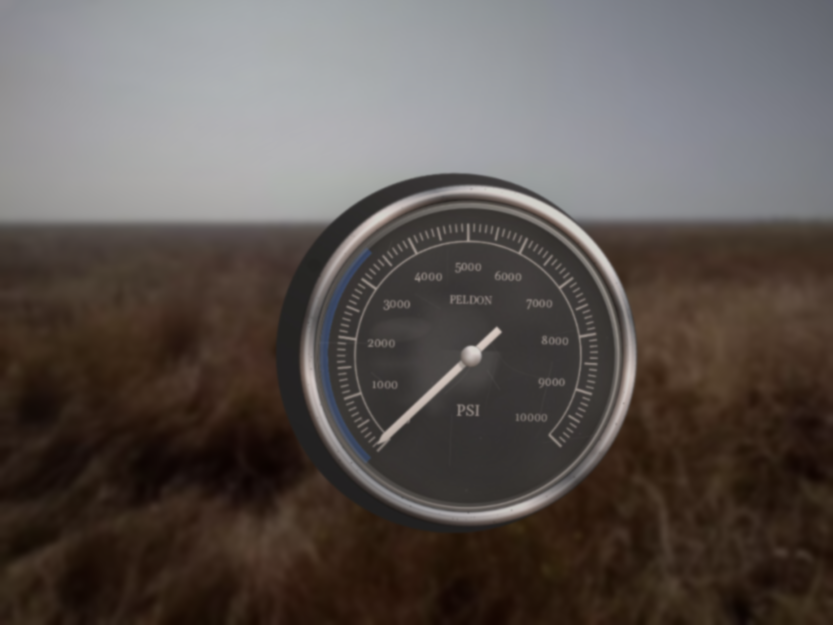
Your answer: 100 psi
